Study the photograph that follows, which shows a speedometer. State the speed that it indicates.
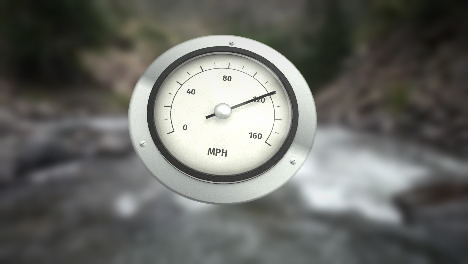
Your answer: 120 mph
